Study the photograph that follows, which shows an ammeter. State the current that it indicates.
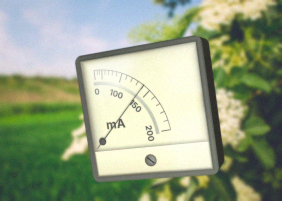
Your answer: 140 mA
